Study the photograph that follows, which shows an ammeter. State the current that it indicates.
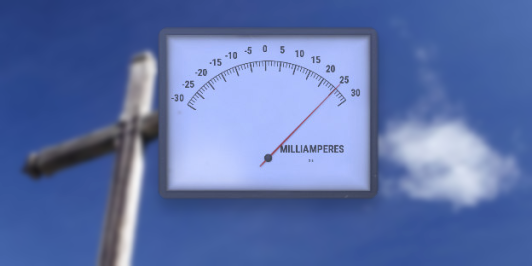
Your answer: 25 mA
